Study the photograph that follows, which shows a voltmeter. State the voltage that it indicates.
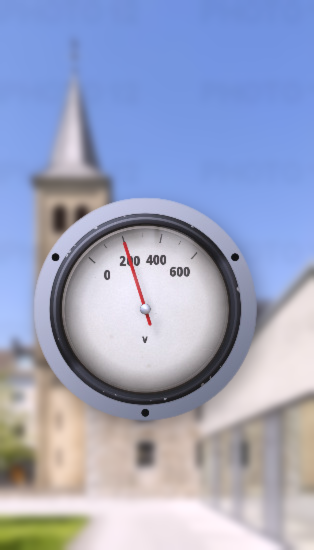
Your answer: 200 V
